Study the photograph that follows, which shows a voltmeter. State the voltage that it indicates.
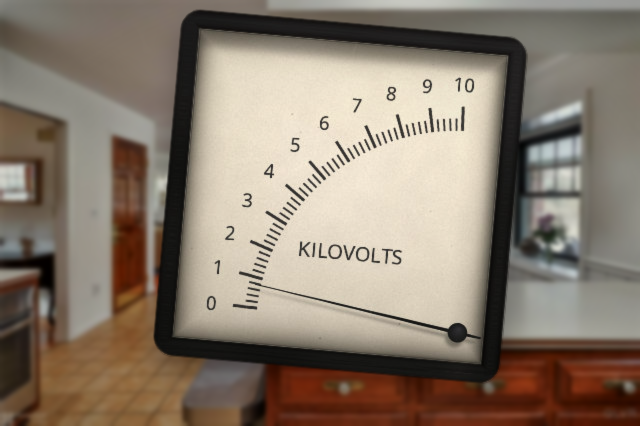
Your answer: 0.8 kV
